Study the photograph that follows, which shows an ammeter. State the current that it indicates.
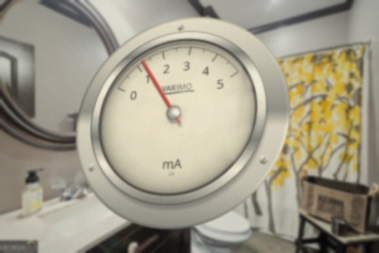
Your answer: 1.25 mA
